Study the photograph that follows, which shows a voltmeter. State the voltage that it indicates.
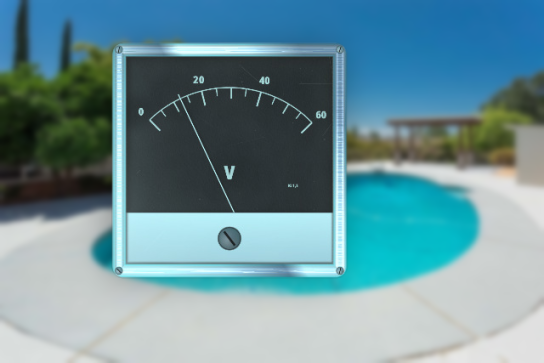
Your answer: 12.5 V
